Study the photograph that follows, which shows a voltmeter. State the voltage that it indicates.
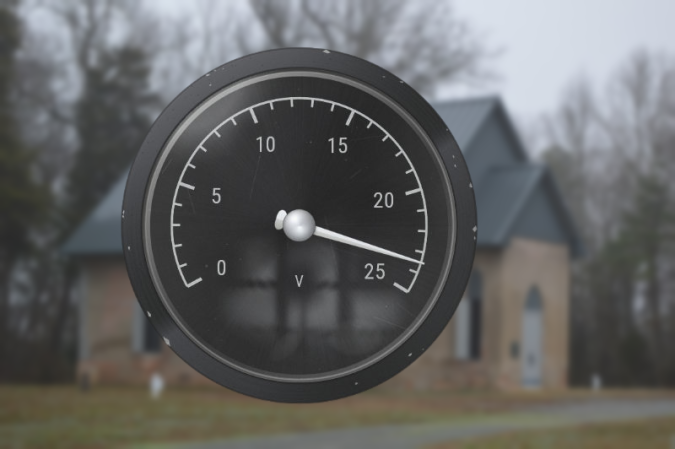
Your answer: 23.5 V
